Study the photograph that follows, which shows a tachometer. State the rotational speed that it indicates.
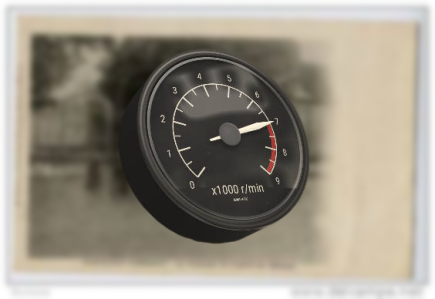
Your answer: 7000 rpm
